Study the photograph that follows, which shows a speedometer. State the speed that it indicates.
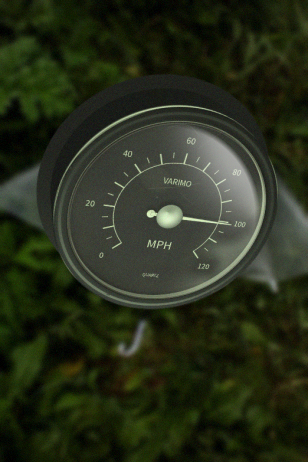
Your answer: 100 mph
